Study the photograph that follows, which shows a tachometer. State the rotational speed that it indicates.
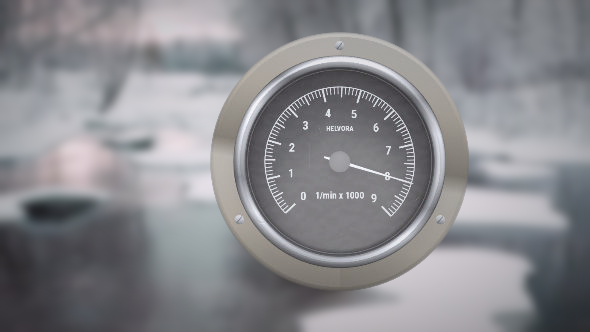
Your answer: 8000 rpm
